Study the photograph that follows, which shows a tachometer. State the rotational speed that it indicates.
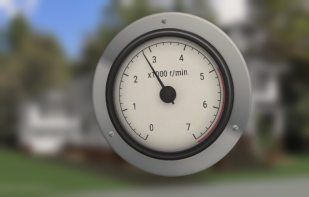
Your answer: 2800 rpm
